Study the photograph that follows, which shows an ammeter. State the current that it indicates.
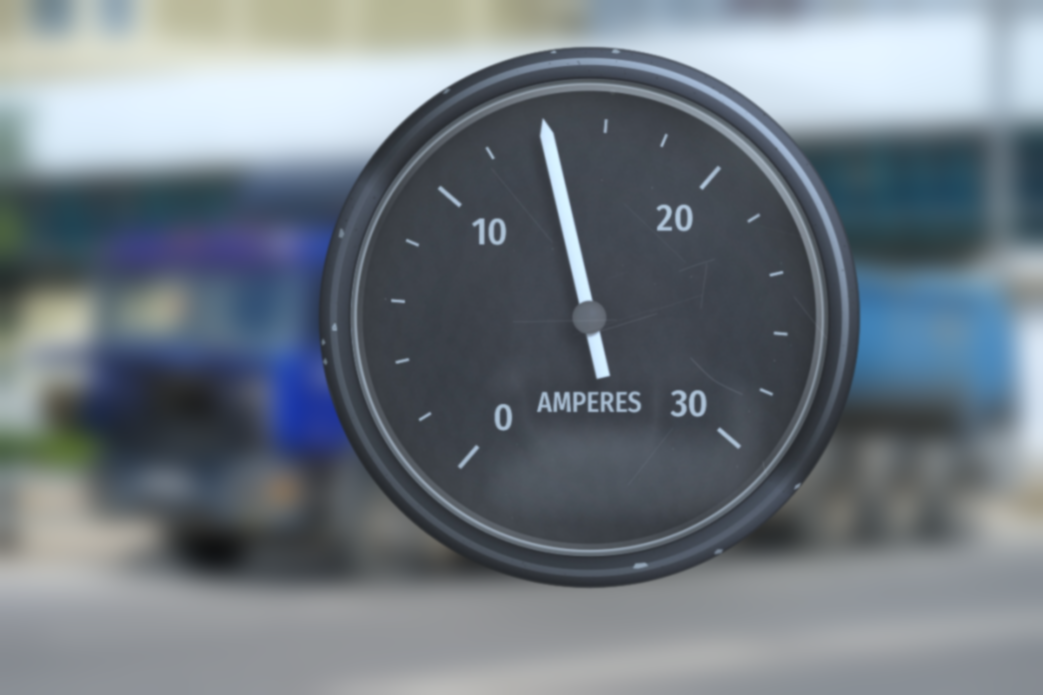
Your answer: 14 A
